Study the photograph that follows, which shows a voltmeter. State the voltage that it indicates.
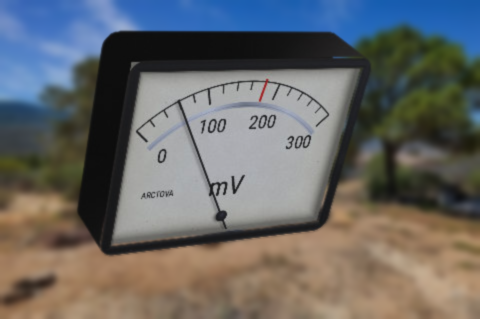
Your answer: 60 mV
